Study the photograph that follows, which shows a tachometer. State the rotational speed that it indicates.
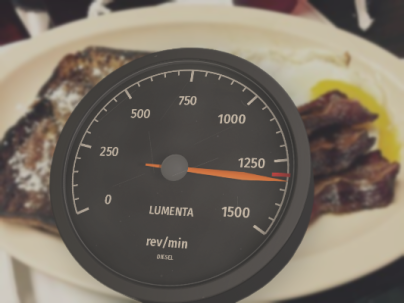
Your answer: 1325 rpm
